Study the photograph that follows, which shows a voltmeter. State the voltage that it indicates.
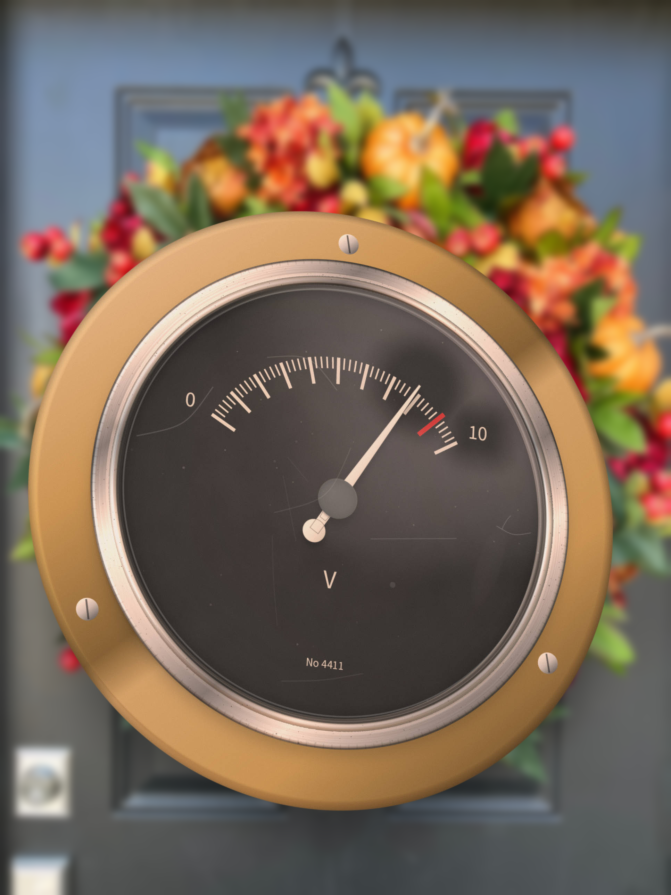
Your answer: 7.8 V
